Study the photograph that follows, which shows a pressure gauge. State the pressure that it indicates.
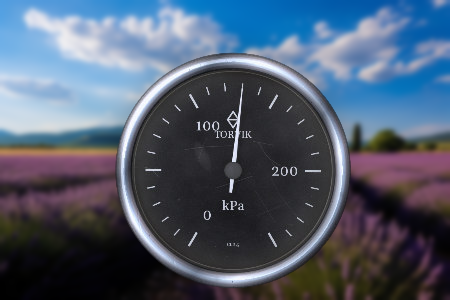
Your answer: 130 kPa
